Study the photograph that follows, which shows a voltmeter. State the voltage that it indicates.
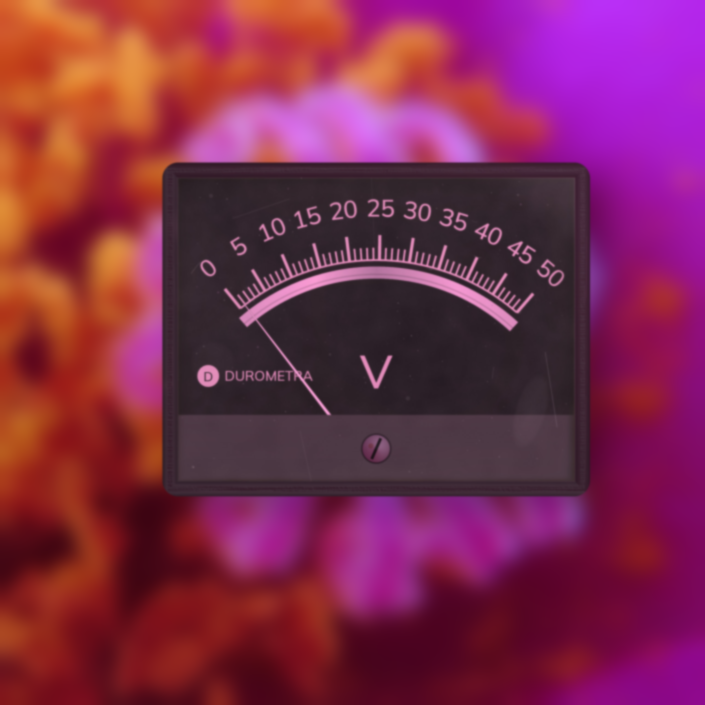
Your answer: 1 V
